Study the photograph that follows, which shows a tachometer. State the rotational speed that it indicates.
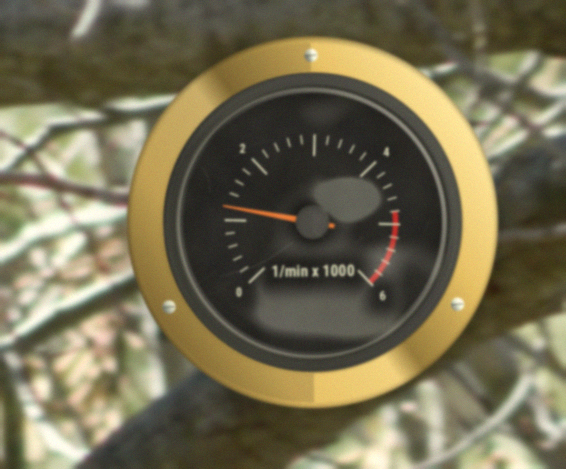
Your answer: 1200 rpm
